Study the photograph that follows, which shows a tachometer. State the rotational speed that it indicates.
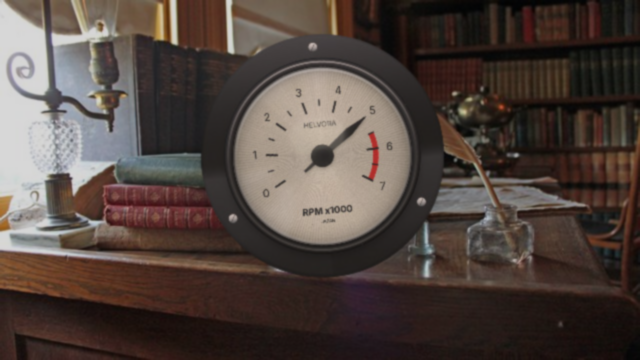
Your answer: 5000 rpm
